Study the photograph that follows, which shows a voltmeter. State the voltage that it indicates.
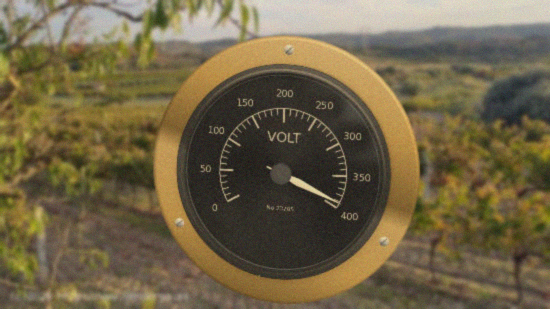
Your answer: 390 V
